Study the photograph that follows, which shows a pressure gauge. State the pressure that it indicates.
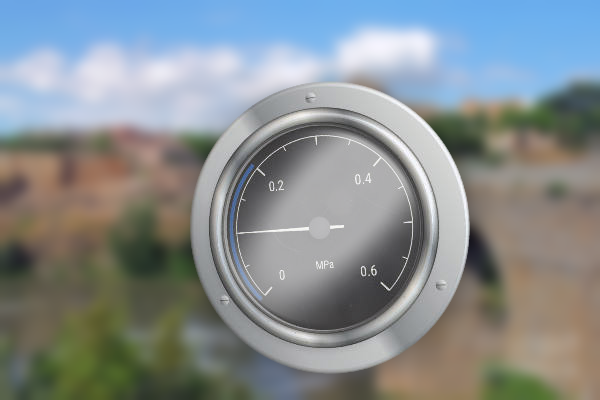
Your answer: 0.1 MPa
